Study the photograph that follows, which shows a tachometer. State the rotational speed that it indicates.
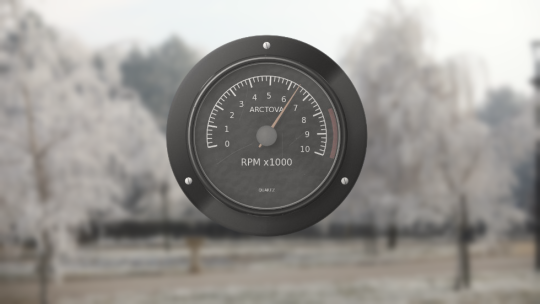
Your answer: 6400 rpm
